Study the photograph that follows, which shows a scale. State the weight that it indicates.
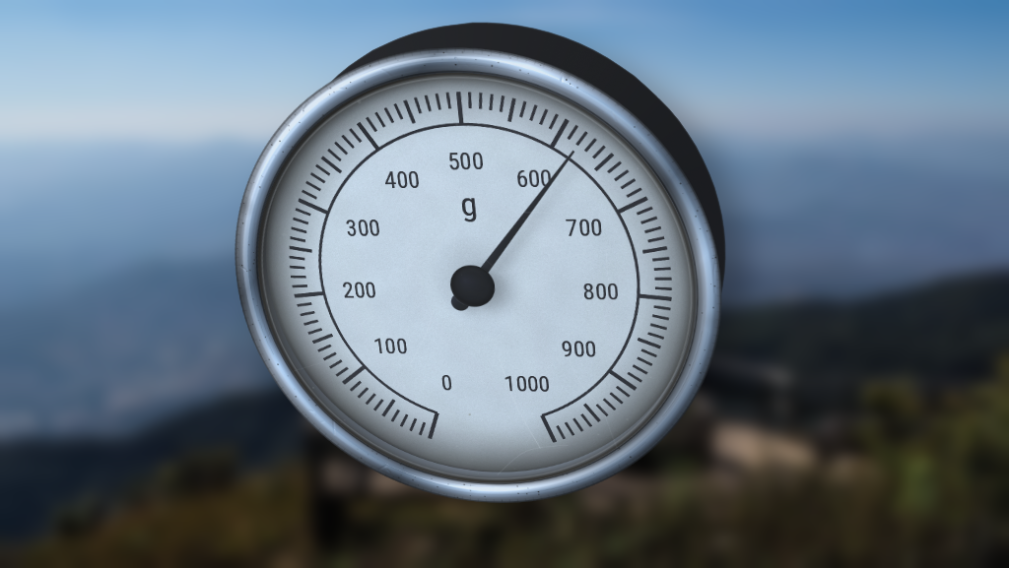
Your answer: 620 g
